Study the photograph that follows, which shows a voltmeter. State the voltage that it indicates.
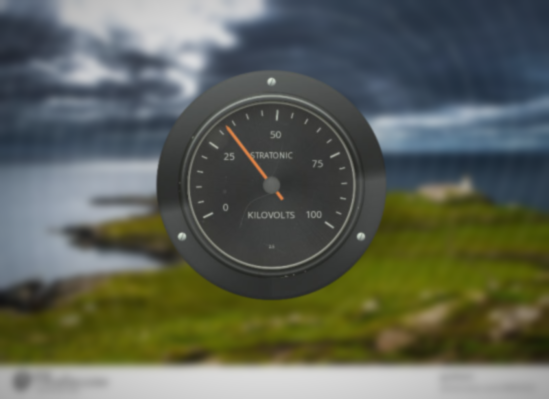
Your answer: 32.5 kV
